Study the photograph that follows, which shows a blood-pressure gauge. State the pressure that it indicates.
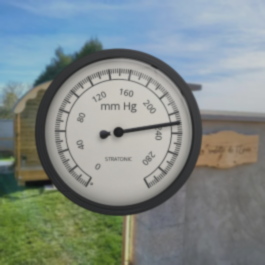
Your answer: 230 mmHg
